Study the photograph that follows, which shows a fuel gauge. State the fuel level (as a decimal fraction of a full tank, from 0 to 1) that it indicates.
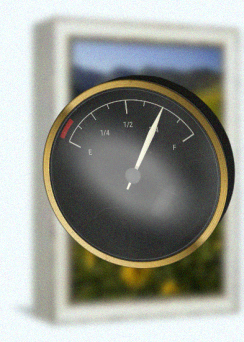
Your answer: 0.75
